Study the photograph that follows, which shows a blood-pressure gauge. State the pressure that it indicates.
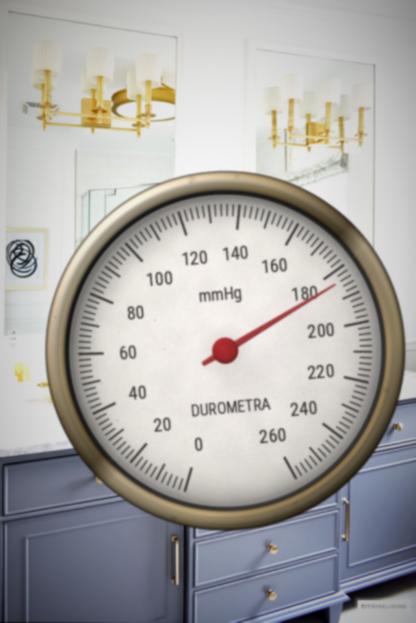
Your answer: 184 mmHg
